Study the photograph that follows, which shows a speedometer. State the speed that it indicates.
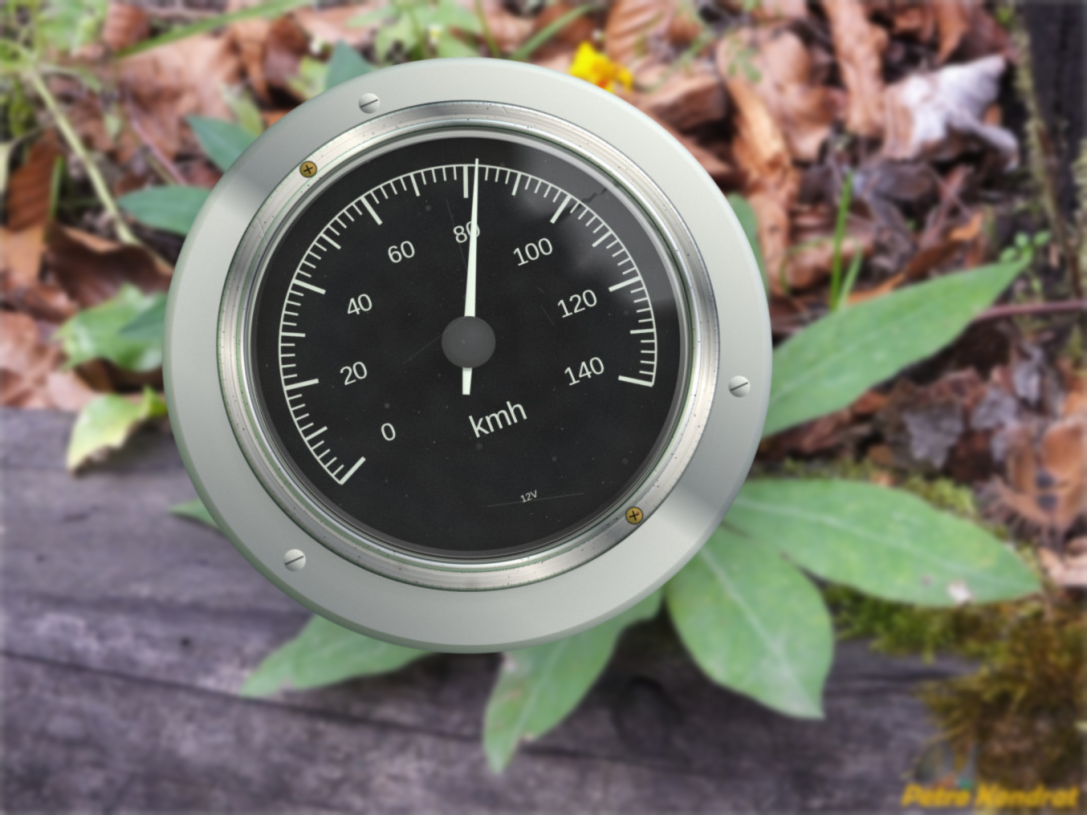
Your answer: 82 km/h
